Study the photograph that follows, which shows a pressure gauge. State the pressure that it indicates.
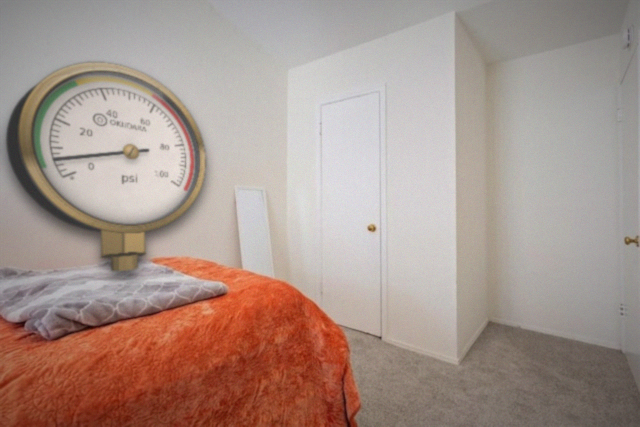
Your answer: 6 psi
